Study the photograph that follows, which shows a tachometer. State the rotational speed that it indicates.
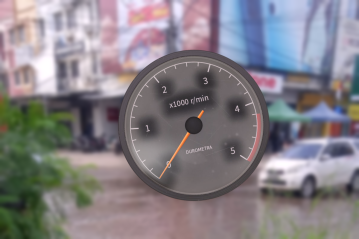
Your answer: 0 rpm
